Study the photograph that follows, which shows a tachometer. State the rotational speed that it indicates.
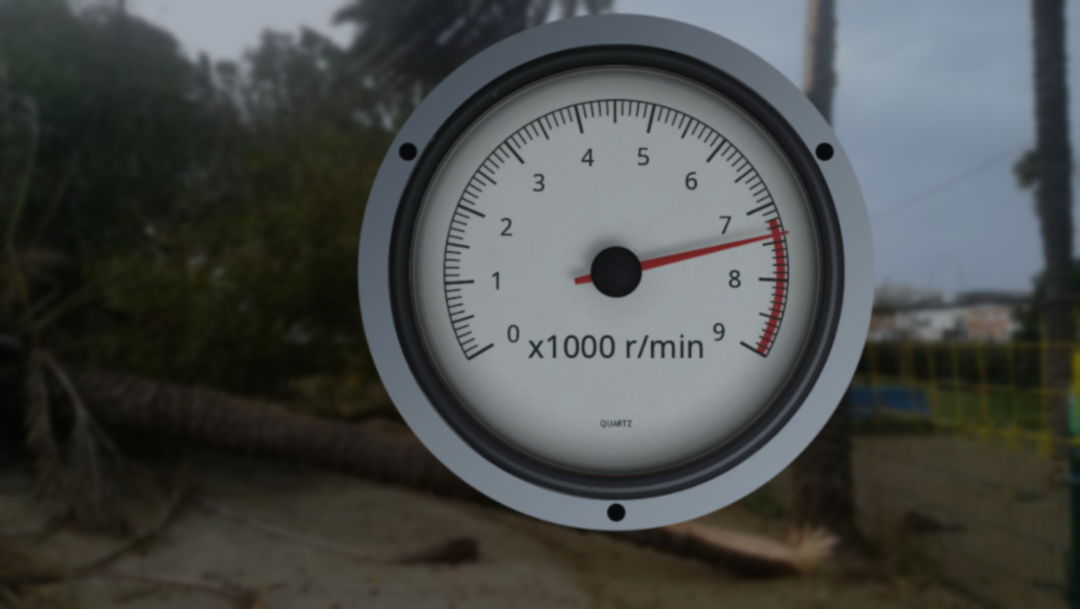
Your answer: 7400 rpm
